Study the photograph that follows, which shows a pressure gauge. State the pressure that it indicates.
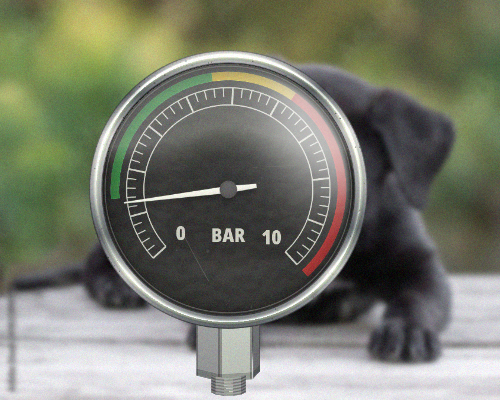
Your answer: 1.3 bar
